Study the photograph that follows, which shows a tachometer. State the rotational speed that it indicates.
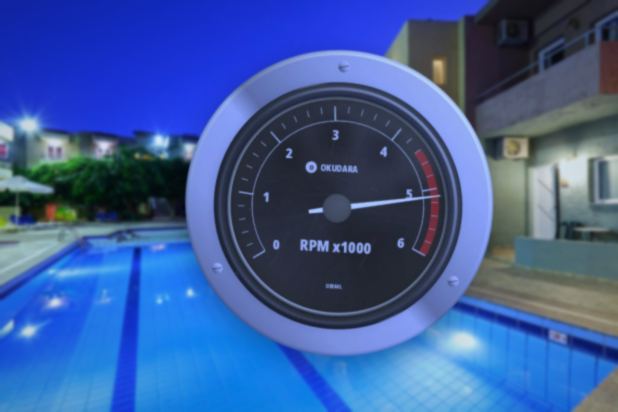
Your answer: 5100 rpm
